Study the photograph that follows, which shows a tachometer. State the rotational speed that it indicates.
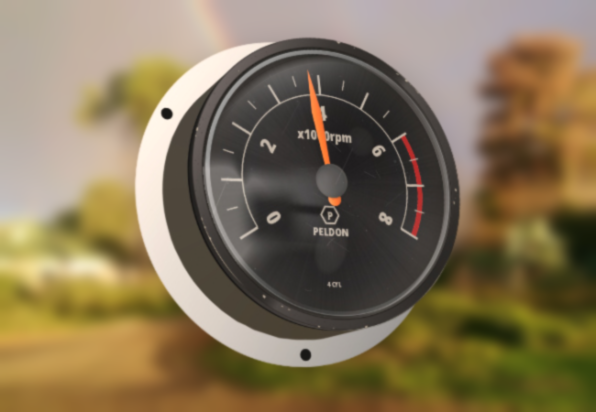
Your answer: 3750 rpm
